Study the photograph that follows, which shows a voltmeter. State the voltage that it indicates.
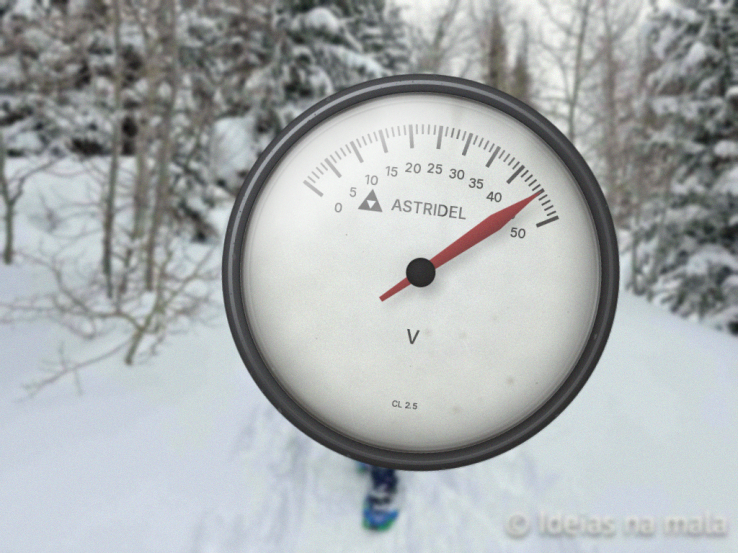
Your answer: 45 V
